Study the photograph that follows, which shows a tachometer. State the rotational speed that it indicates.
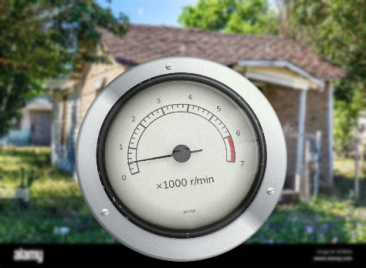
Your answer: 400 rpm
